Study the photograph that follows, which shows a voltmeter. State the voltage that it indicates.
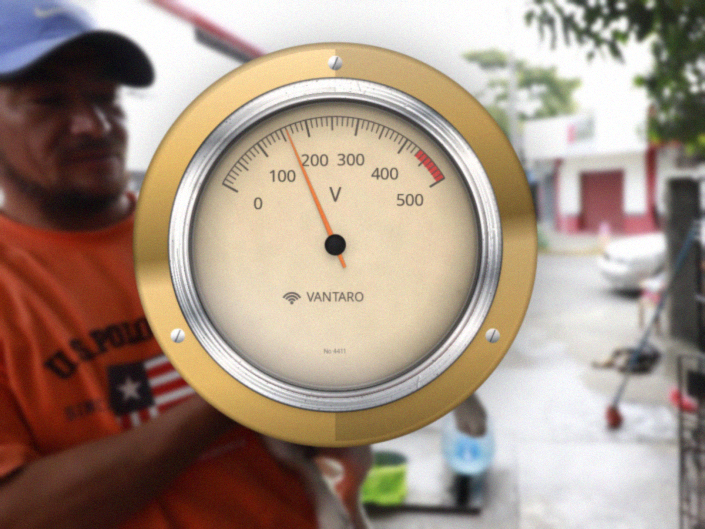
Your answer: 160 V
